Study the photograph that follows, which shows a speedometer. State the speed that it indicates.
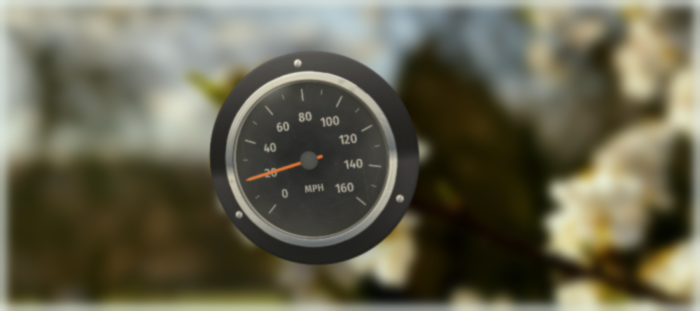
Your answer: 20 mph
